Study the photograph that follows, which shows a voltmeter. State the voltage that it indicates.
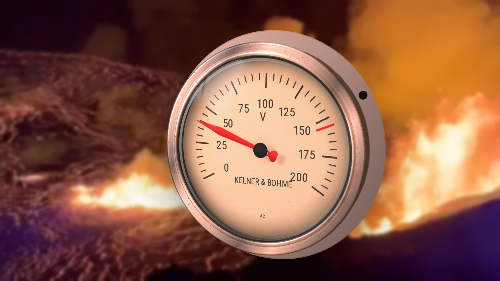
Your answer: 40 V
